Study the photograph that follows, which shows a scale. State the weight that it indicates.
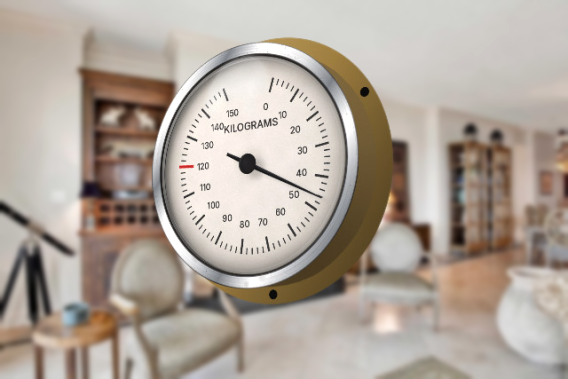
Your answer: 46 kg
